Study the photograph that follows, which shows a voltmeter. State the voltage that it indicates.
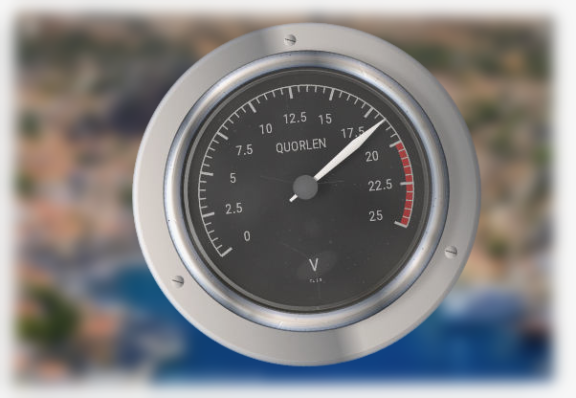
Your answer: 18.5 V
